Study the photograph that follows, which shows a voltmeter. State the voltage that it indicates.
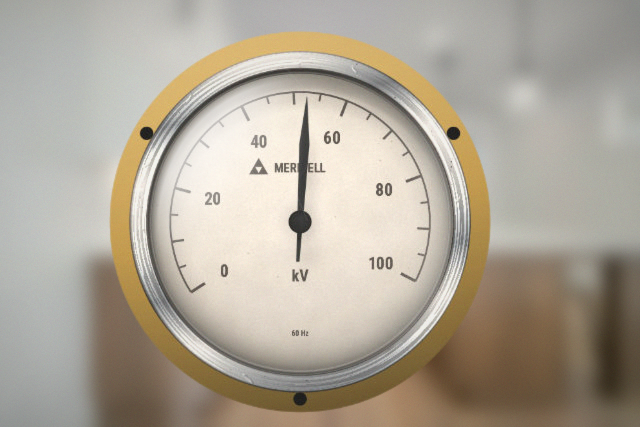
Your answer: 52.5 kV
